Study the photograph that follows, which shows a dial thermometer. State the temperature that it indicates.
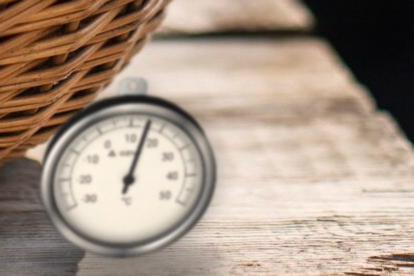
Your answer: 15 °C
